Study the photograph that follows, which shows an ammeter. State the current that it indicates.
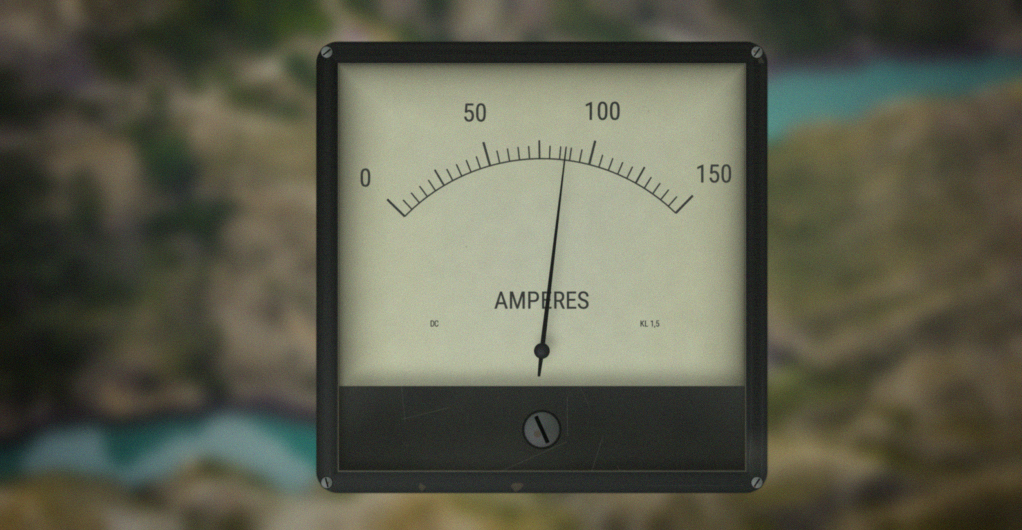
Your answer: 87.5 A
